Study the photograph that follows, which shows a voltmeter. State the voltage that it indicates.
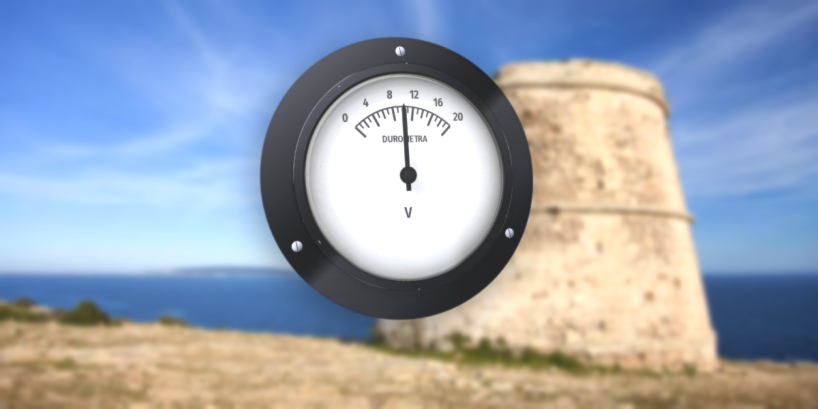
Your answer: 10 V
